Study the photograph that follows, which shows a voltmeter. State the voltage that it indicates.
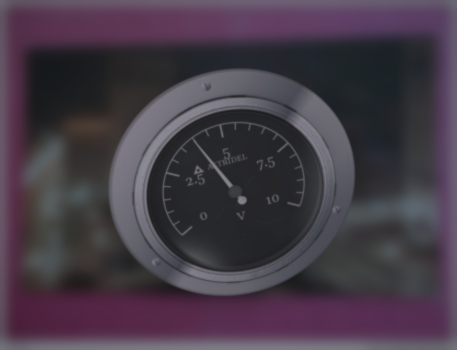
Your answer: 4 V
